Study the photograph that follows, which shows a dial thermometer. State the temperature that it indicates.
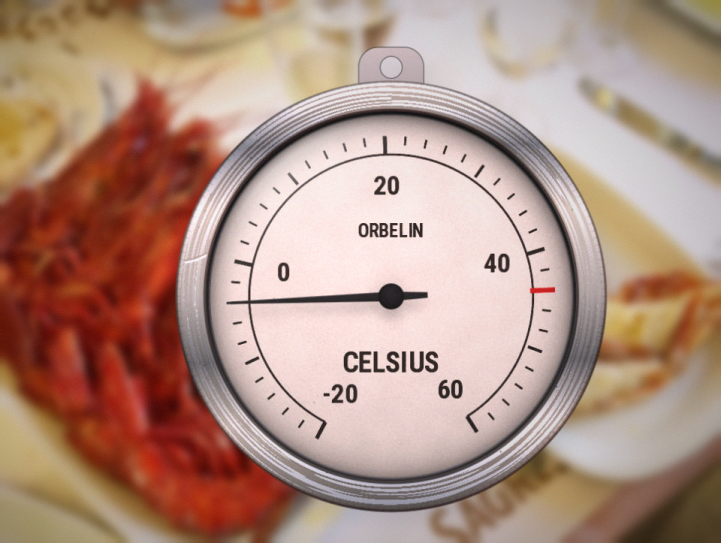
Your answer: -4 °C
